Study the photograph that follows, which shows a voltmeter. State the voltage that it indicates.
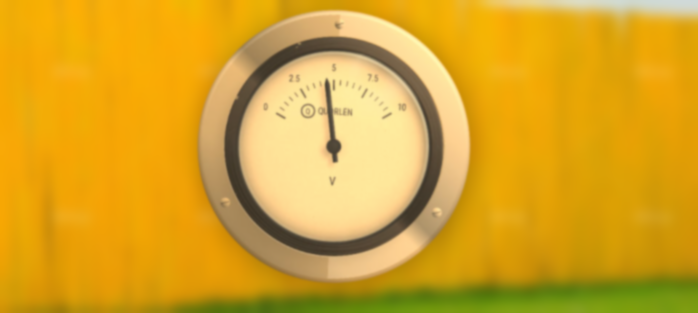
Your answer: 4.5 V
